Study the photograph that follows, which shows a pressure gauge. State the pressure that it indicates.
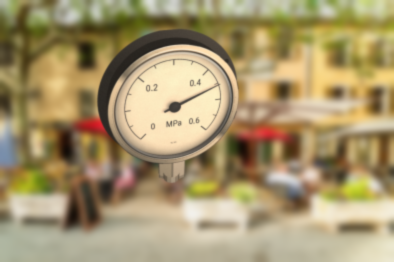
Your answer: 0.45 MPa
